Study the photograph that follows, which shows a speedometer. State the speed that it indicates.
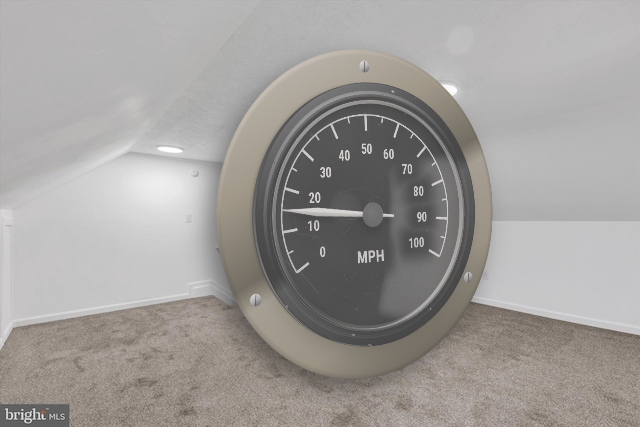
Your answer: 15 mph
